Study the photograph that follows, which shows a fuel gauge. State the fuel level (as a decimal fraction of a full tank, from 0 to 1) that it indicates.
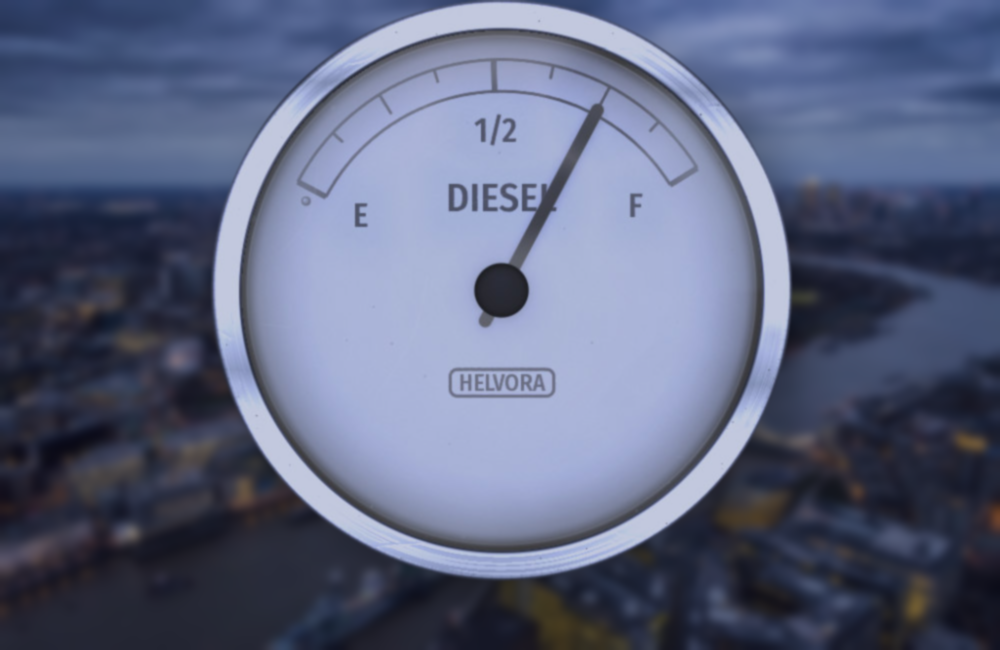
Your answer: 0.75
